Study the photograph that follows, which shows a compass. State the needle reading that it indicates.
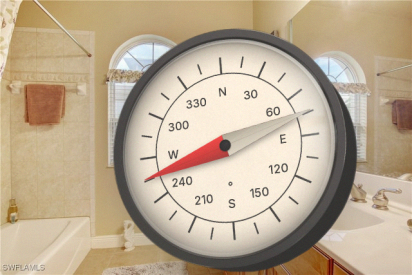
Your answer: 255 °
